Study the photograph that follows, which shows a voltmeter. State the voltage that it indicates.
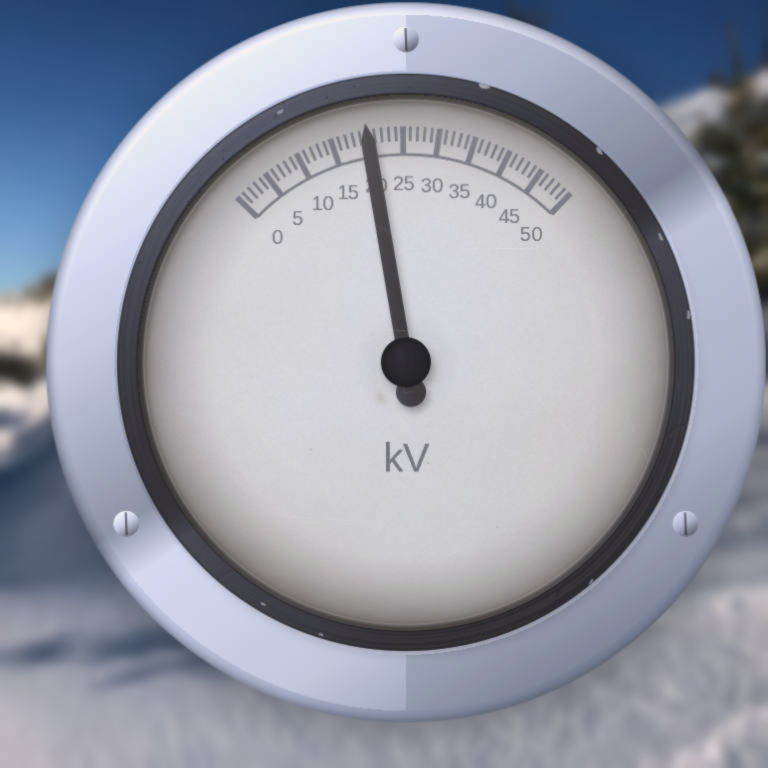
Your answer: 20 kV
